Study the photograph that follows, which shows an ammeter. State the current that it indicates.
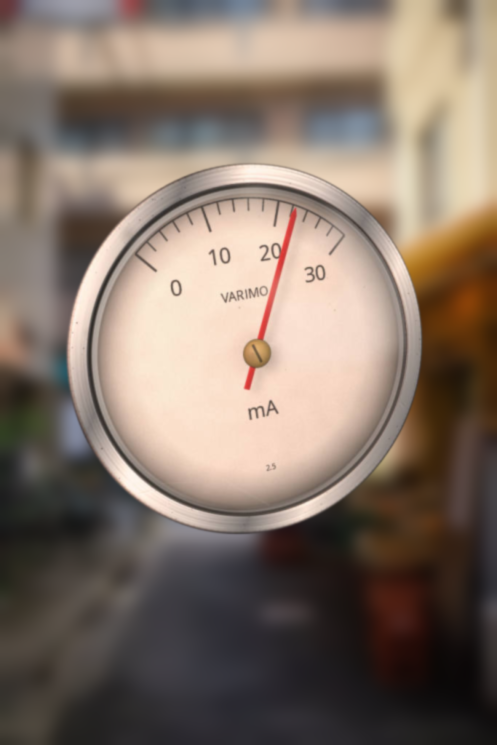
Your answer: 22 mA
